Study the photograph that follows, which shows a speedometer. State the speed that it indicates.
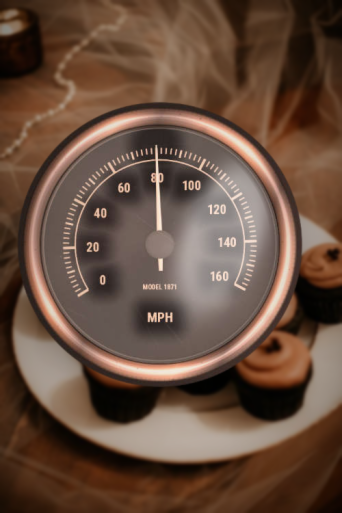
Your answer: 80 mph
